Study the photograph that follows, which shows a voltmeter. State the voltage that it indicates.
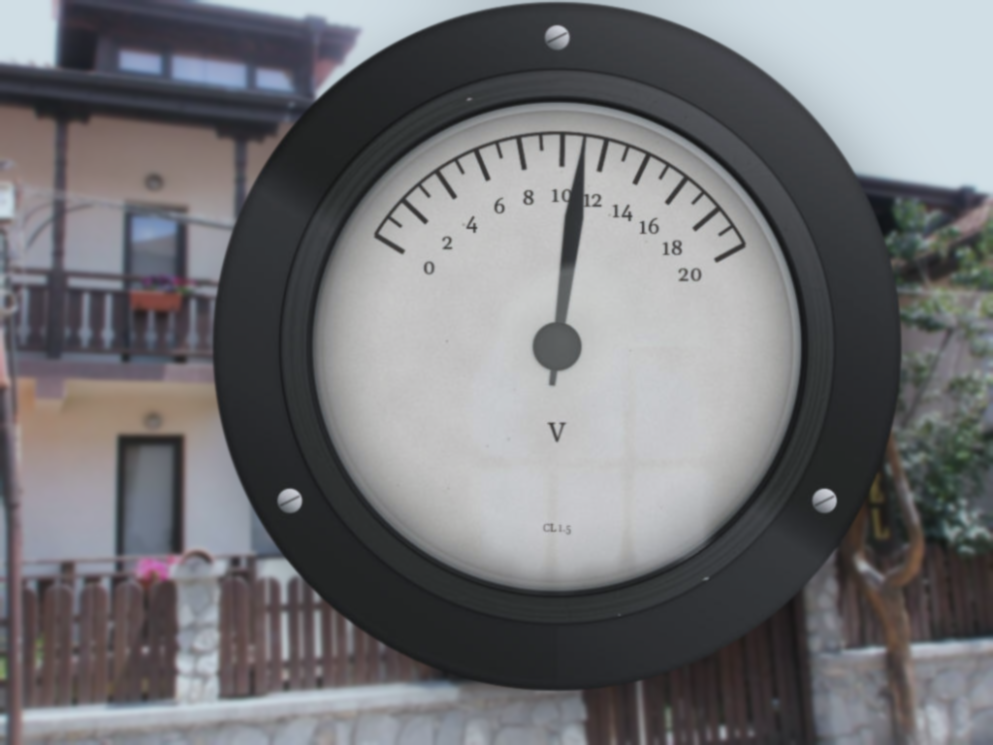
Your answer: 11 V
